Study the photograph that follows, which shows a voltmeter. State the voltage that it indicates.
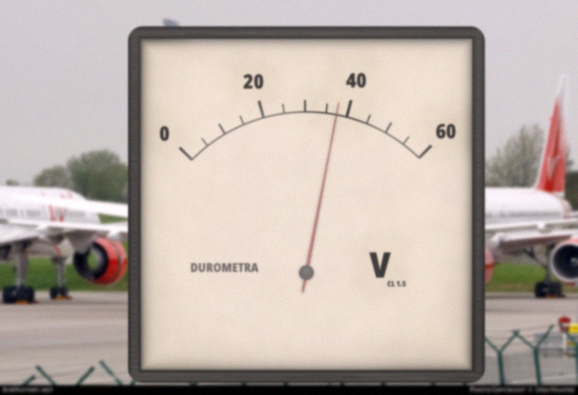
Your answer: 37.5 V
